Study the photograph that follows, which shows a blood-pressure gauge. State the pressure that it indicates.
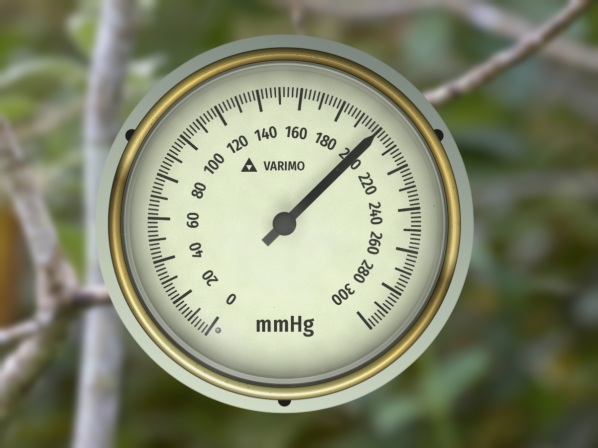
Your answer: 200 mmHg
